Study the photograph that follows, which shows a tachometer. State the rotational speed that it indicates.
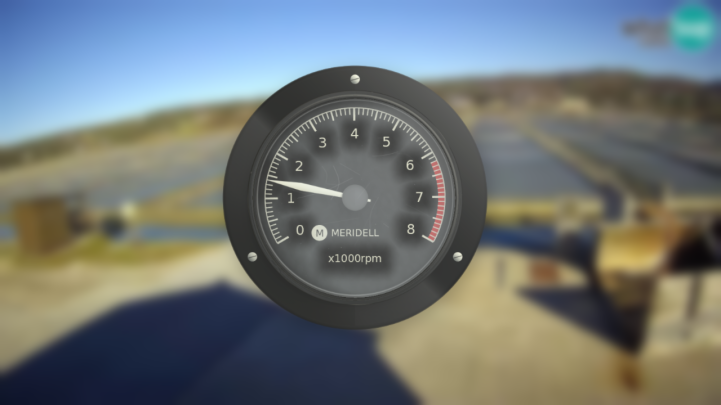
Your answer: 1400 rpm
